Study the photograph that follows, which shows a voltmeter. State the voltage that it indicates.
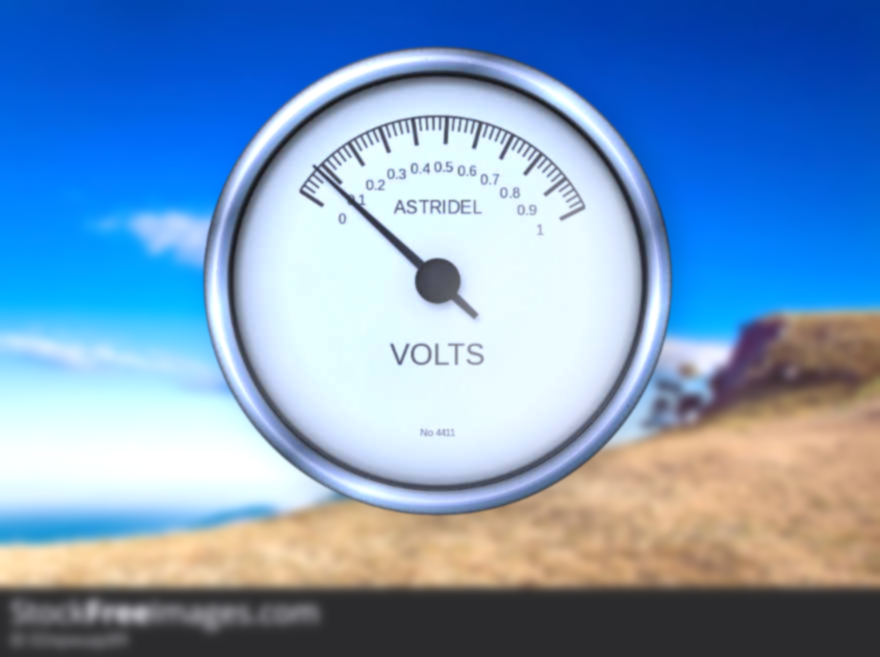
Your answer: 0.08 V
